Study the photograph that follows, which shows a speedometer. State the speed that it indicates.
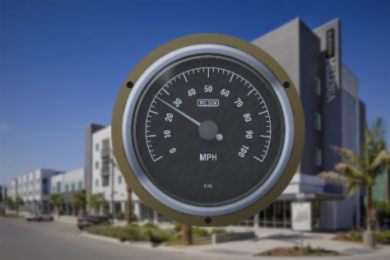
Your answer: 26 mph
